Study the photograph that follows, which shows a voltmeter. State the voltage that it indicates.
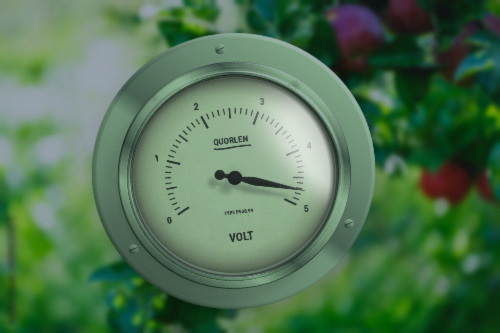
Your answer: 4.7 V
